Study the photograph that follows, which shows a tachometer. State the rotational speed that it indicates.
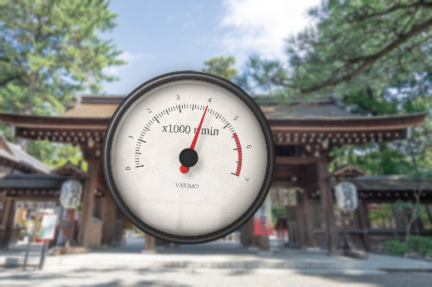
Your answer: 4000 rpm
